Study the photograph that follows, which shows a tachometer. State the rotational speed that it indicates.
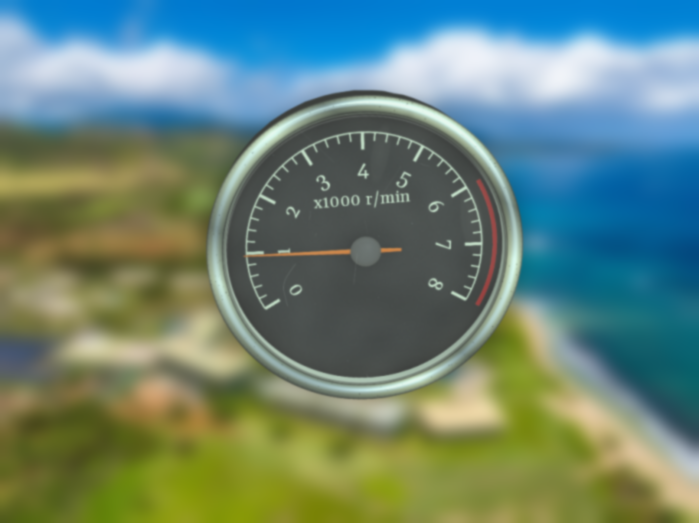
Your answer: 1000 rpm
